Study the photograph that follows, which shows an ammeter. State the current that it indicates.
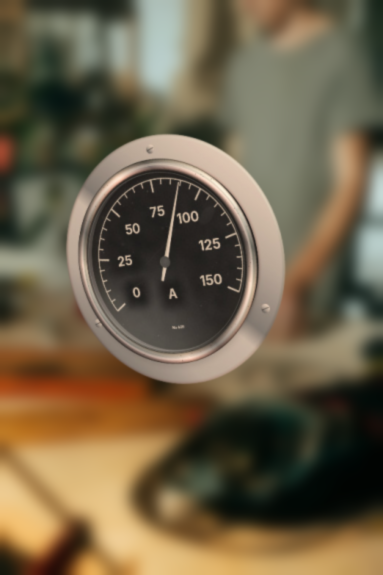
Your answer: 90 A
